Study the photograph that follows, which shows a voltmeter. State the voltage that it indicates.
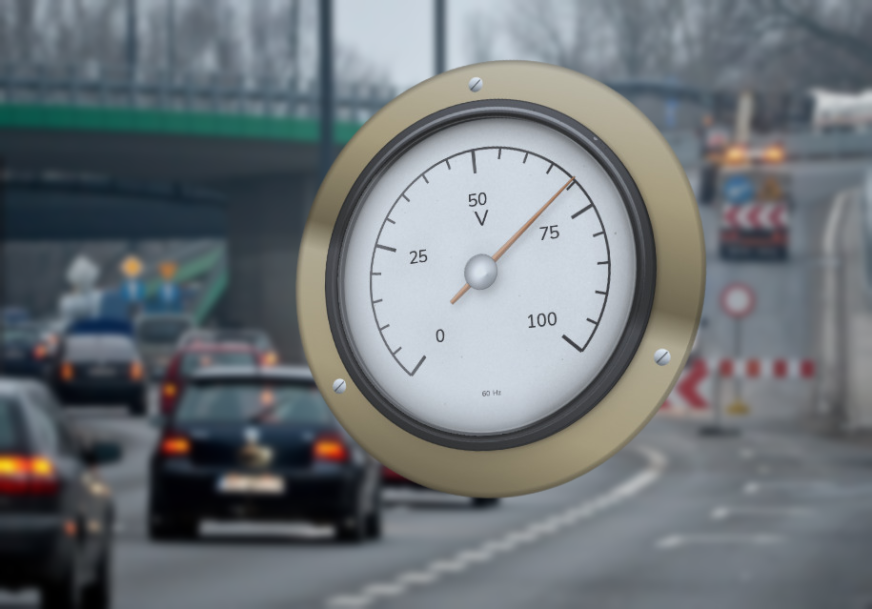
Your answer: 70 V
